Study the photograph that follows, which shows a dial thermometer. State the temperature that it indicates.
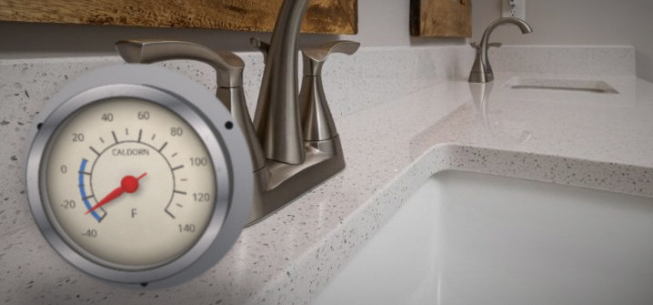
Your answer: -30 °F
